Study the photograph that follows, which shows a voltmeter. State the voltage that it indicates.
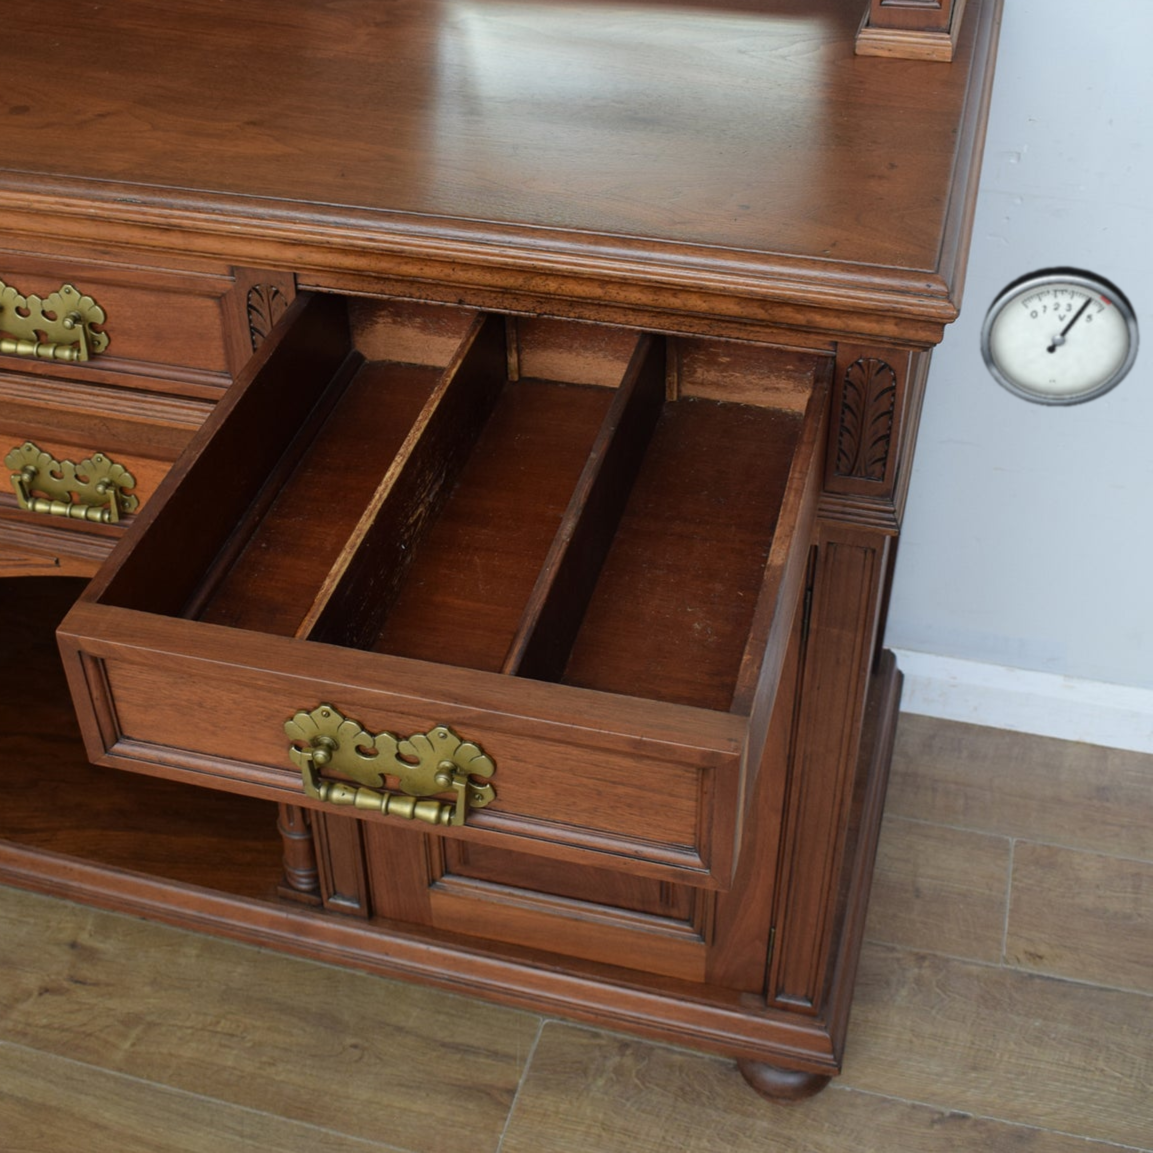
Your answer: 4 V
